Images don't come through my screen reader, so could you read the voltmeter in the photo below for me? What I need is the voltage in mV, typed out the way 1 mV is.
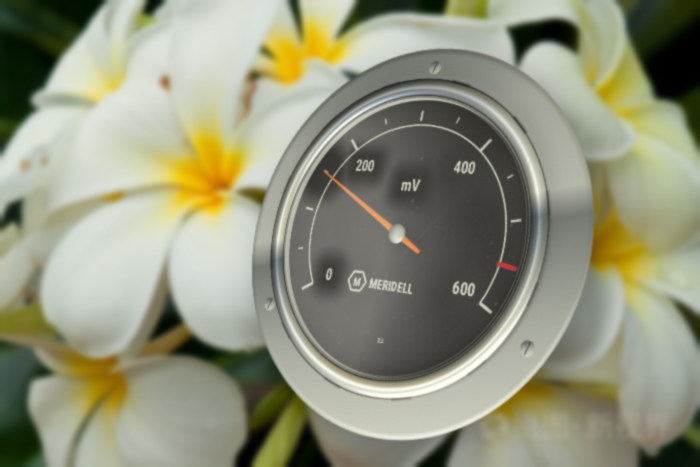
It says 150 mV
